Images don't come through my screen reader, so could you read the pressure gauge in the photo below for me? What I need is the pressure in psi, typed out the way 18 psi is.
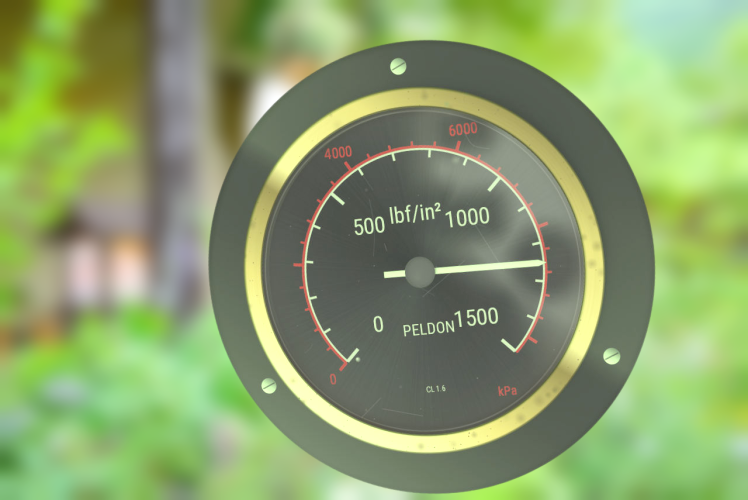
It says 1250 psi
